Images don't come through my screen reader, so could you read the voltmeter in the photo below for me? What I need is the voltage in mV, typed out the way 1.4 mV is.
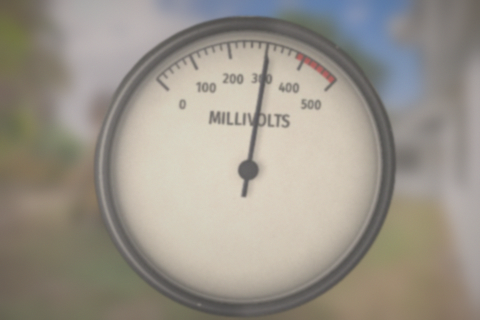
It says 300 mV
